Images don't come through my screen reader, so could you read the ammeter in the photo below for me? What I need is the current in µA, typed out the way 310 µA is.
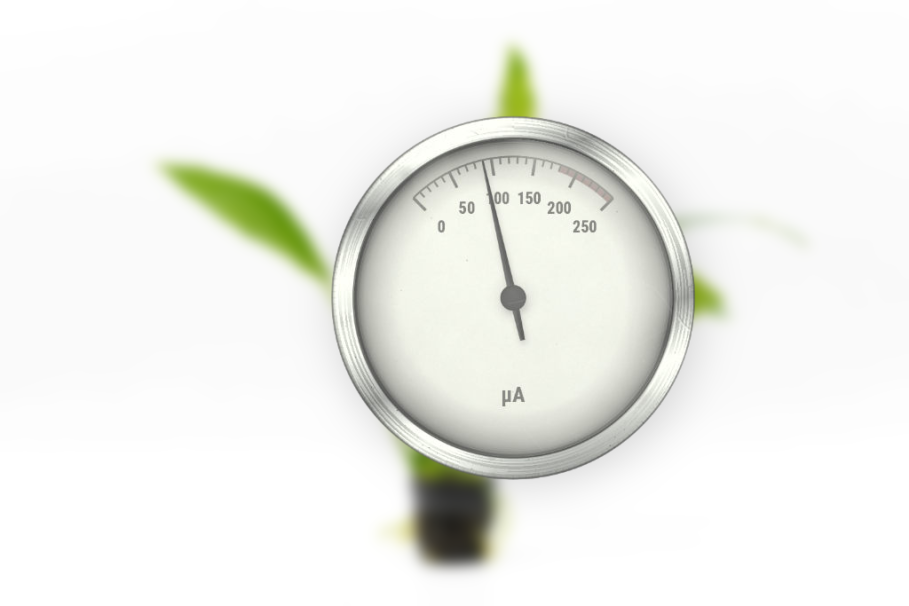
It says 90 µA
